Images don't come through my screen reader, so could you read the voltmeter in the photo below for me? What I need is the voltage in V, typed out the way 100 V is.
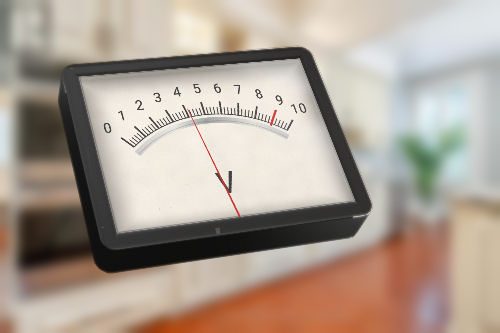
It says 4 V
